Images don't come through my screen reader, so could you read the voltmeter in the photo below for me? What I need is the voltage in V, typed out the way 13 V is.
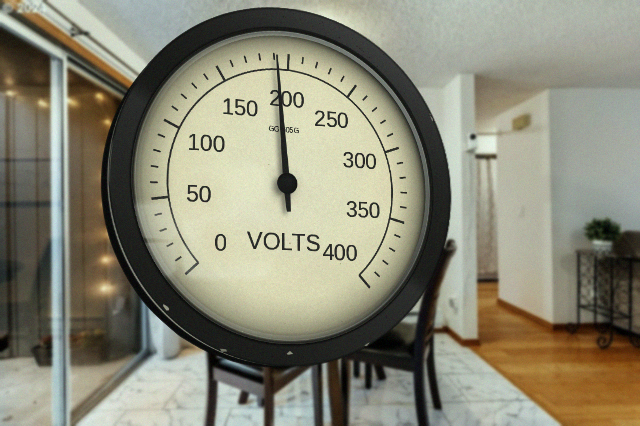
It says 190 V
